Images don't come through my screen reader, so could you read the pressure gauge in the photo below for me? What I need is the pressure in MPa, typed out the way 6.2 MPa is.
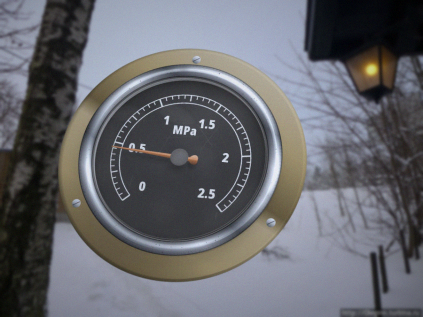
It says 0.45 MPa
